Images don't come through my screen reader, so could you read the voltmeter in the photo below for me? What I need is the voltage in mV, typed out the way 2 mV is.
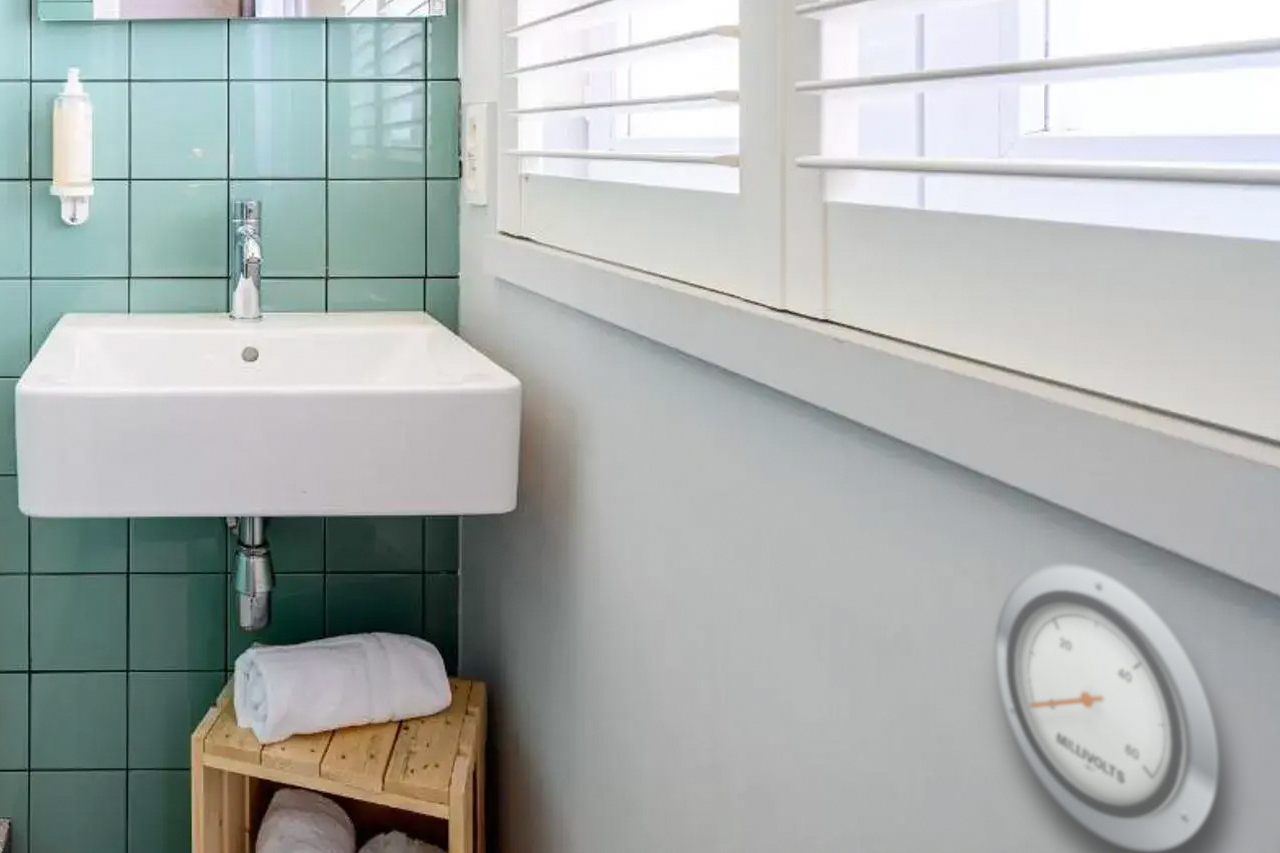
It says 0 mV
